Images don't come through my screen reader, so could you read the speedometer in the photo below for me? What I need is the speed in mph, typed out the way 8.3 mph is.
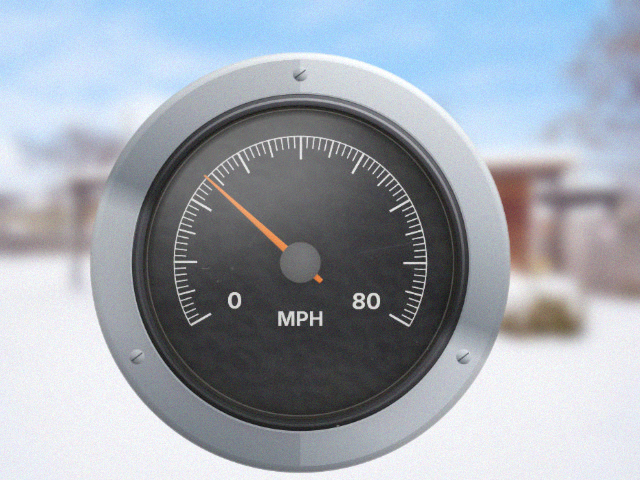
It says 24 mph
